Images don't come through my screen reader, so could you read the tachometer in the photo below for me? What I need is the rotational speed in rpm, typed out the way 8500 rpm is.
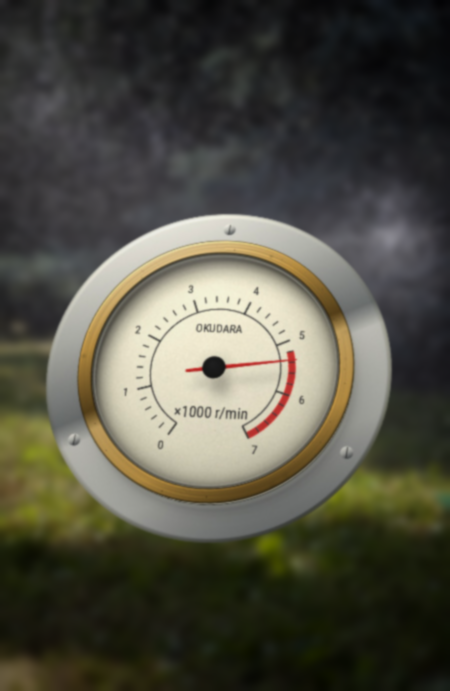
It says 5400 rpm
